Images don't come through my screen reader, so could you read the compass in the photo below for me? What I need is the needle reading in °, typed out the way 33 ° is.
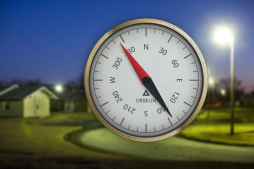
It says 325 °
